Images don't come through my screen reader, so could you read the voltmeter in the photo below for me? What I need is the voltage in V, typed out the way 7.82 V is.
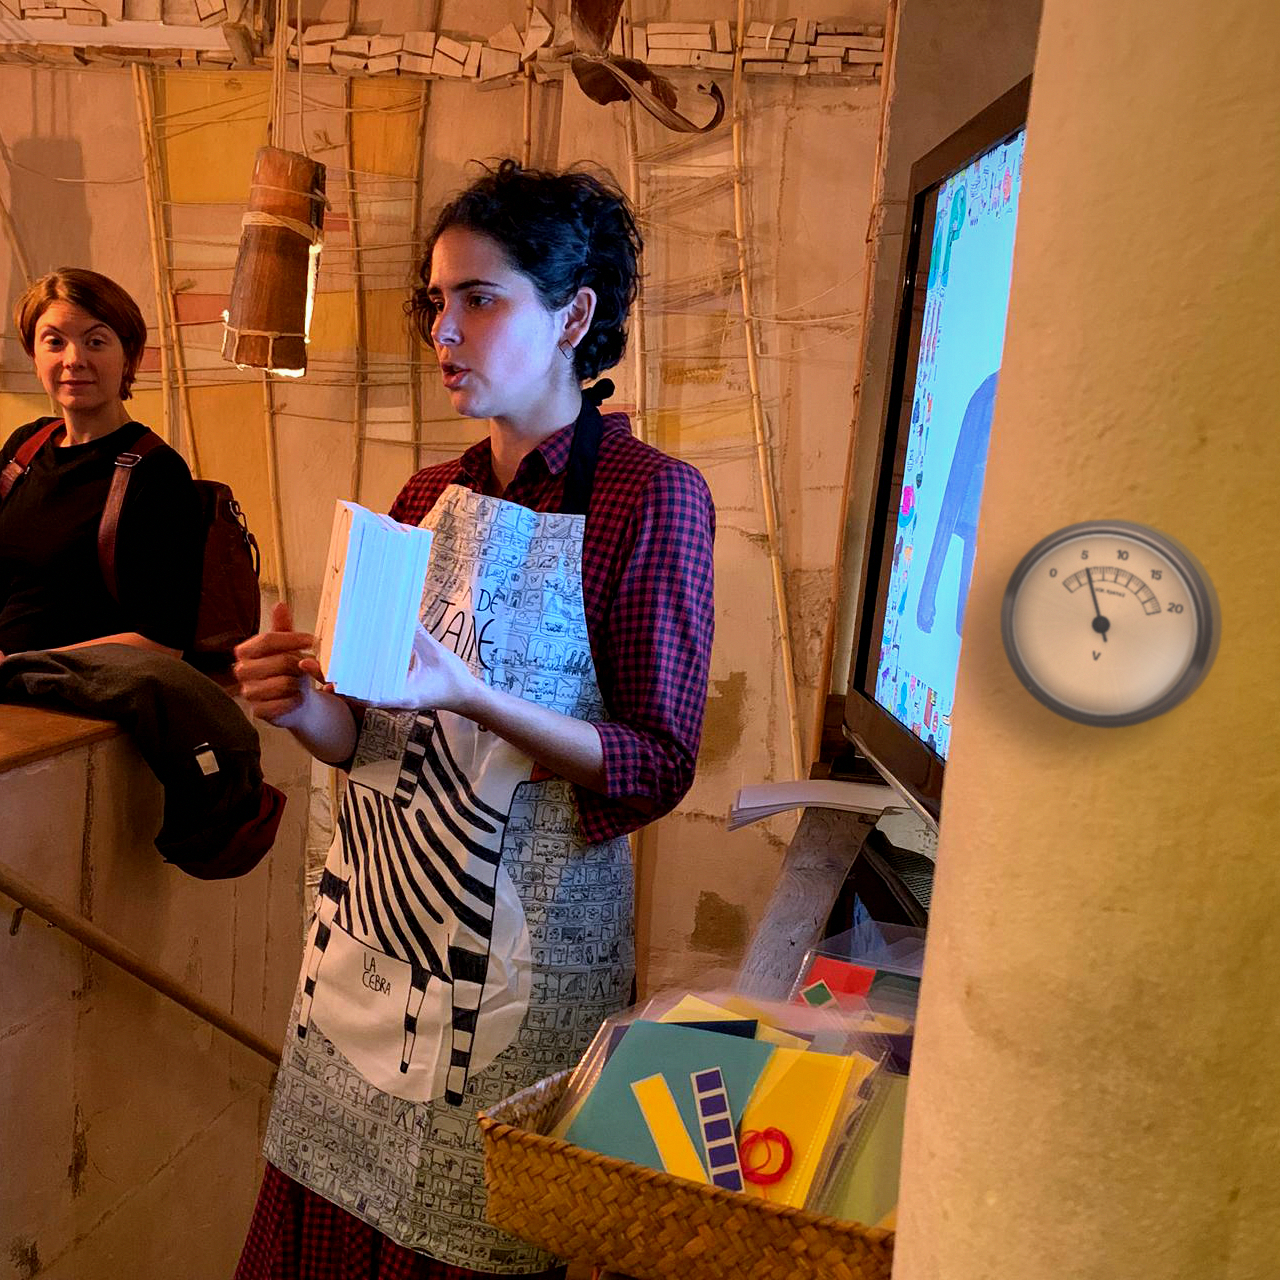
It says 5 V
